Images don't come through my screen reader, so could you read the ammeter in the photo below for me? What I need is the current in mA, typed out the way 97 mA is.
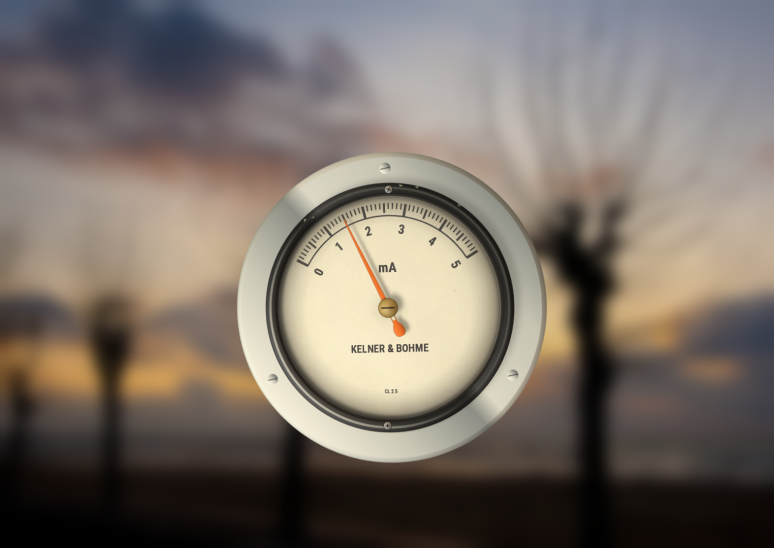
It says 1.5 mA
